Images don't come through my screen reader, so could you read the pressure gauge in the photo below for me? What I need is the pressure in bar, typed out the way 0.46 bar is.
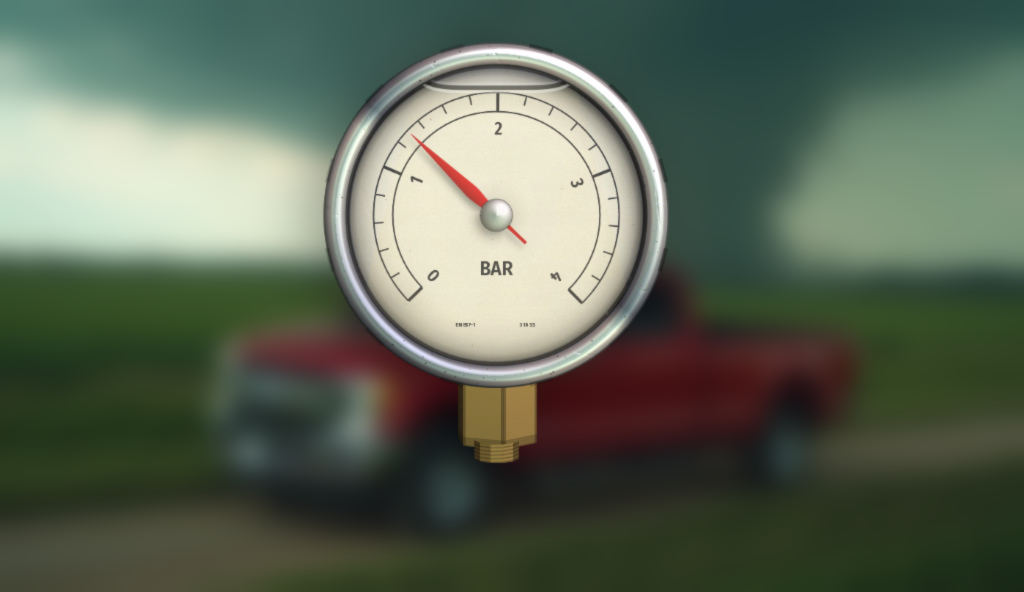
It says 1.3 bar
